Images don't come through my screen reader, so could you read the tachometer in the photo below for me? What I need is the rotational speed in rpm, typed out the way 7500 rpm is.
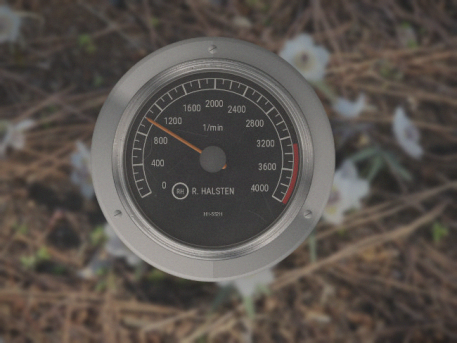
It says 1000 rpm
